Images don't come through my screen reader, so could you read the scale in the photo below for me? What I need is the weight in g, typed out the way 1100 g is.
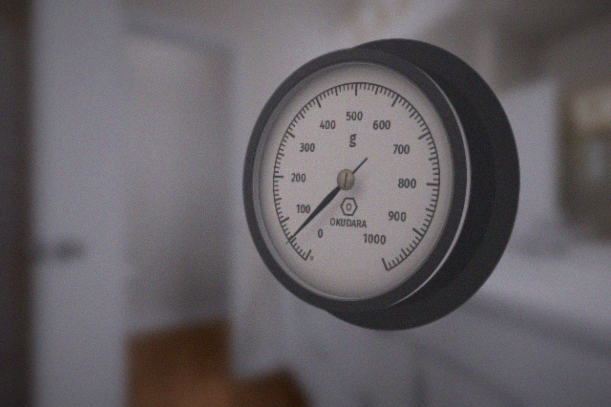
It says 50 g
